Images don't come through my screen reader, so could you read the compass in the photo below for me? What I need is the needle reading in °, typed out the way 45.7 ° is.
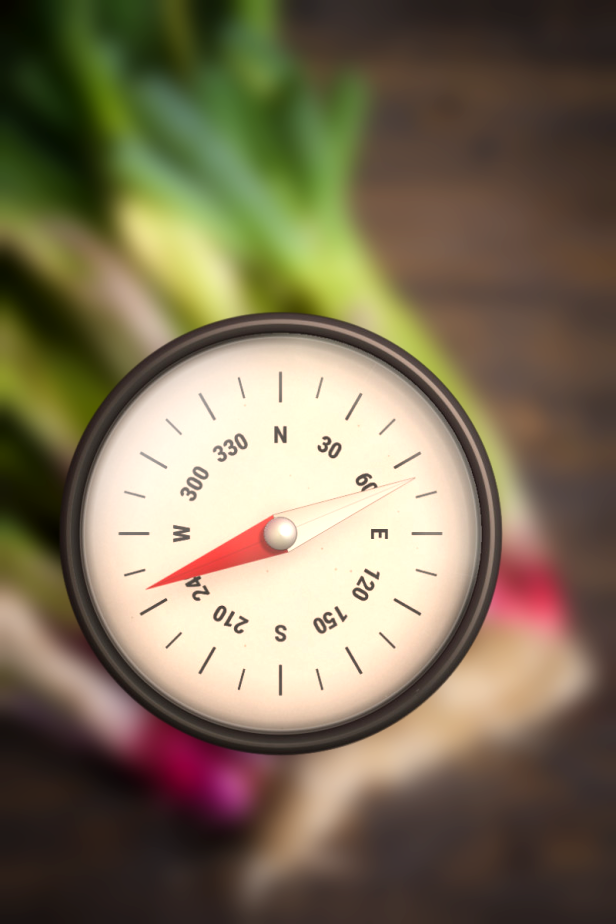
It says 247.5 °
